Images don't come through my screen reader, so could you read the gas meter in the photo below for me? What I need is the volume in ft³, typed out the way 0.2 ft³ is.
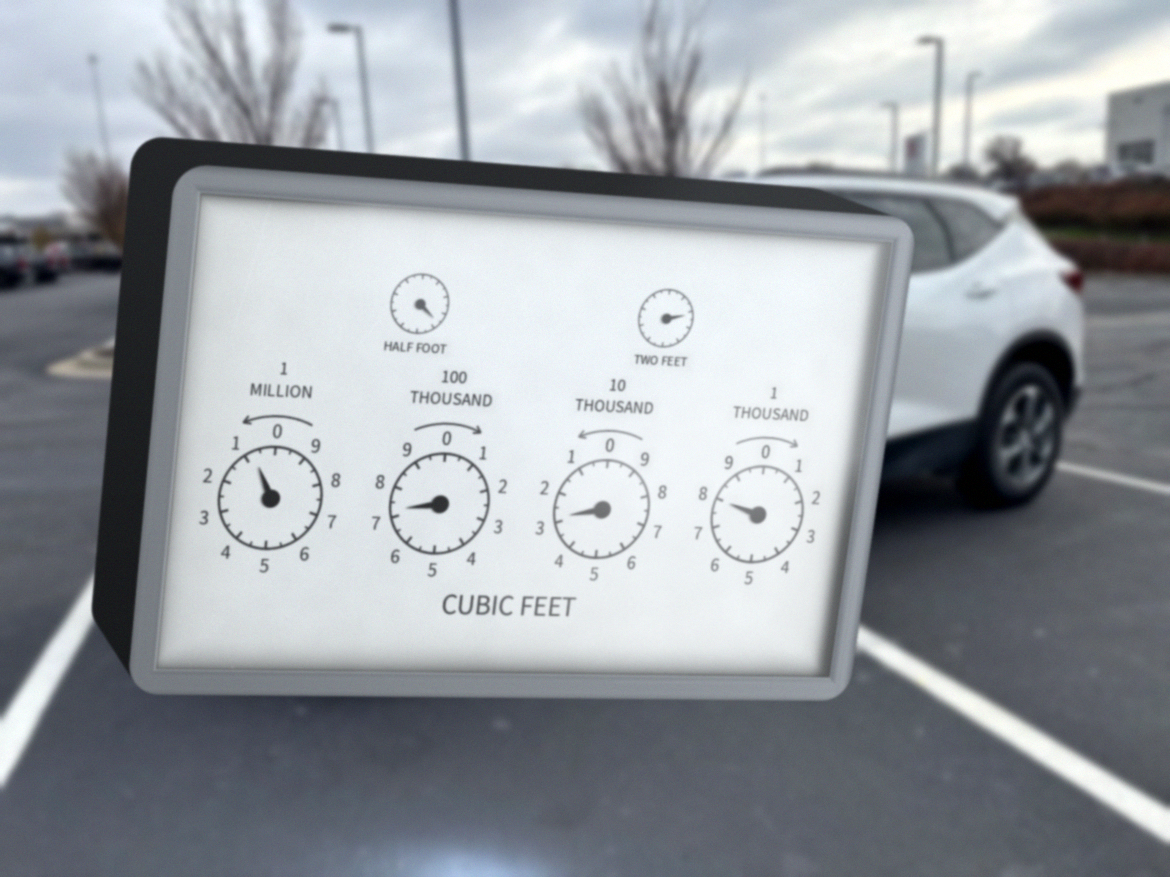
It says 72800 ft³
